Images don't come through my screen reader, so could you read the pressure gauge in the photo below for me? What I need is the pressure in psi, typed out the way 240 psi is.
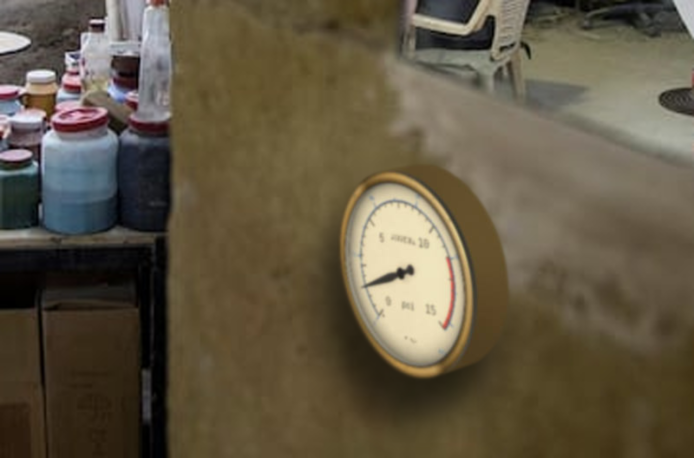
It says 1.5 psi
